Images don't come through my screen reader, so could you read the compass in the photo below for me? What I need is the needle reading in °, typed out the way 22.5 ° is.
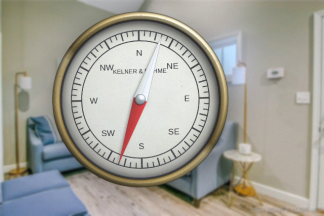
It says 200 °
